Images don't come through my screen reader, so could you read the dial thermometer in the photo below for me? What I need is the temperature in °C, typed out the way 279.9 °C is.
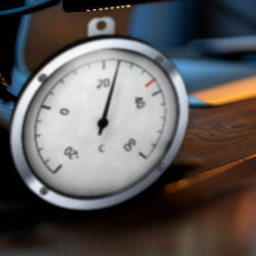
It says 24 °C
